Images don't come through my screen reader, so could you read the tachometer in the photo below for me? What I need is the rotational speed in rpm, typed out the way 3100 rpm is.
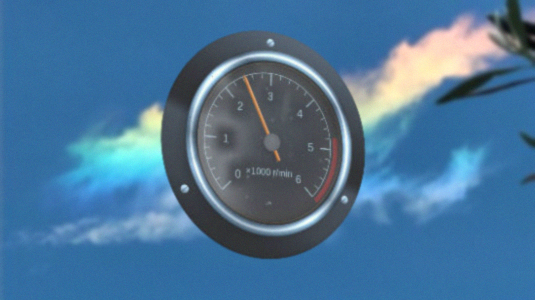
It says 2400 rpm
